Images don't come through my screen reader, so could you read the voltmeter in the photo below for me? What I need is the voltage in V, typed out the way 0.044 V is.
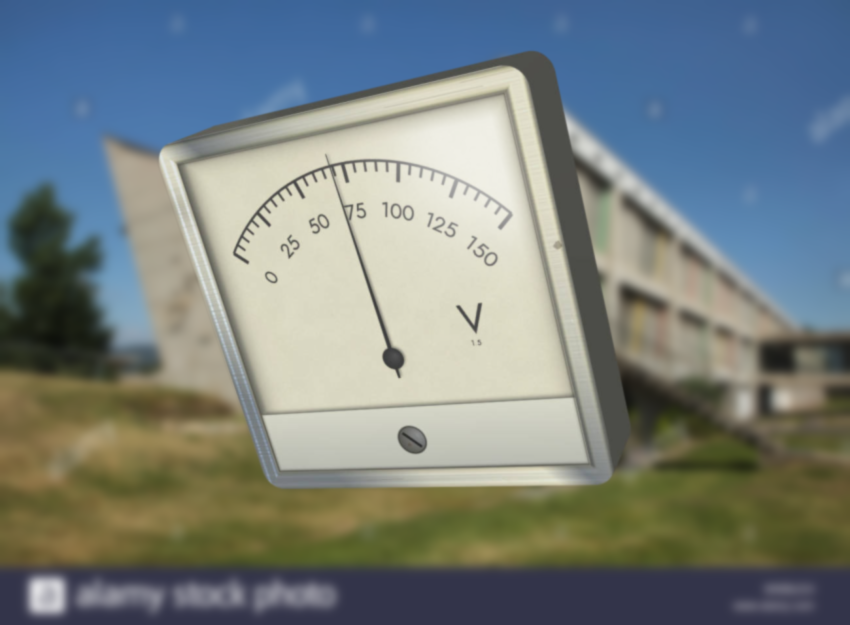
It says 70 V
